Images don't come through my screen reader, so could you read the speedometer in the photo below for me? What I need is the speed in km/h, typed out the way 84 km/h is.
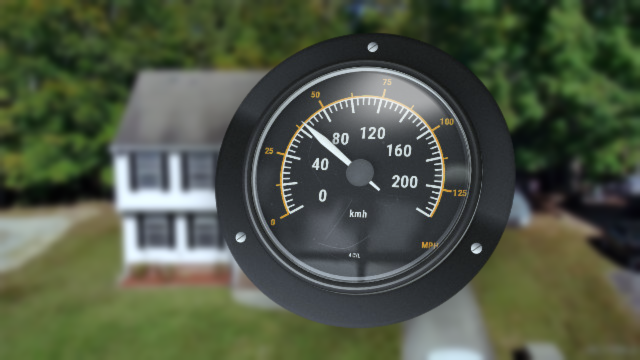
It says 64 km/h
